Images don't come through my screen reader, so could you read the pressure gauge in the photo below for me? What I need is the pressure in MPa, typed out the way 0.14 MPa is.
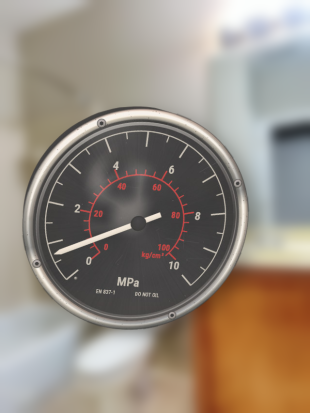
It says 0.75 MPa
